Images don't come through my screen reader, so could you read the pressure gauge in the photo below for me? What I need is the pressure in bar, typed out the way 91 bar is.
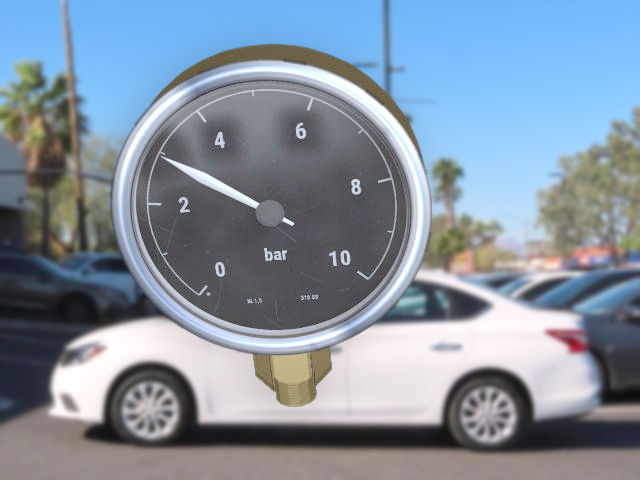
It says 3 bar
